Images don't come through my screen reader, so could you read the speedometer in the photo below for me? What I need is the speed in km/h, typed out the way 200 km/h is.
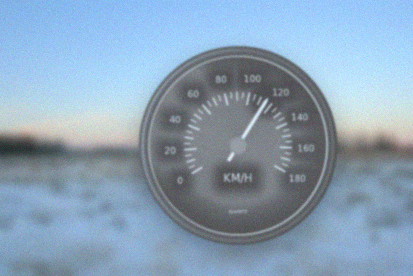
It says 115 km/h
